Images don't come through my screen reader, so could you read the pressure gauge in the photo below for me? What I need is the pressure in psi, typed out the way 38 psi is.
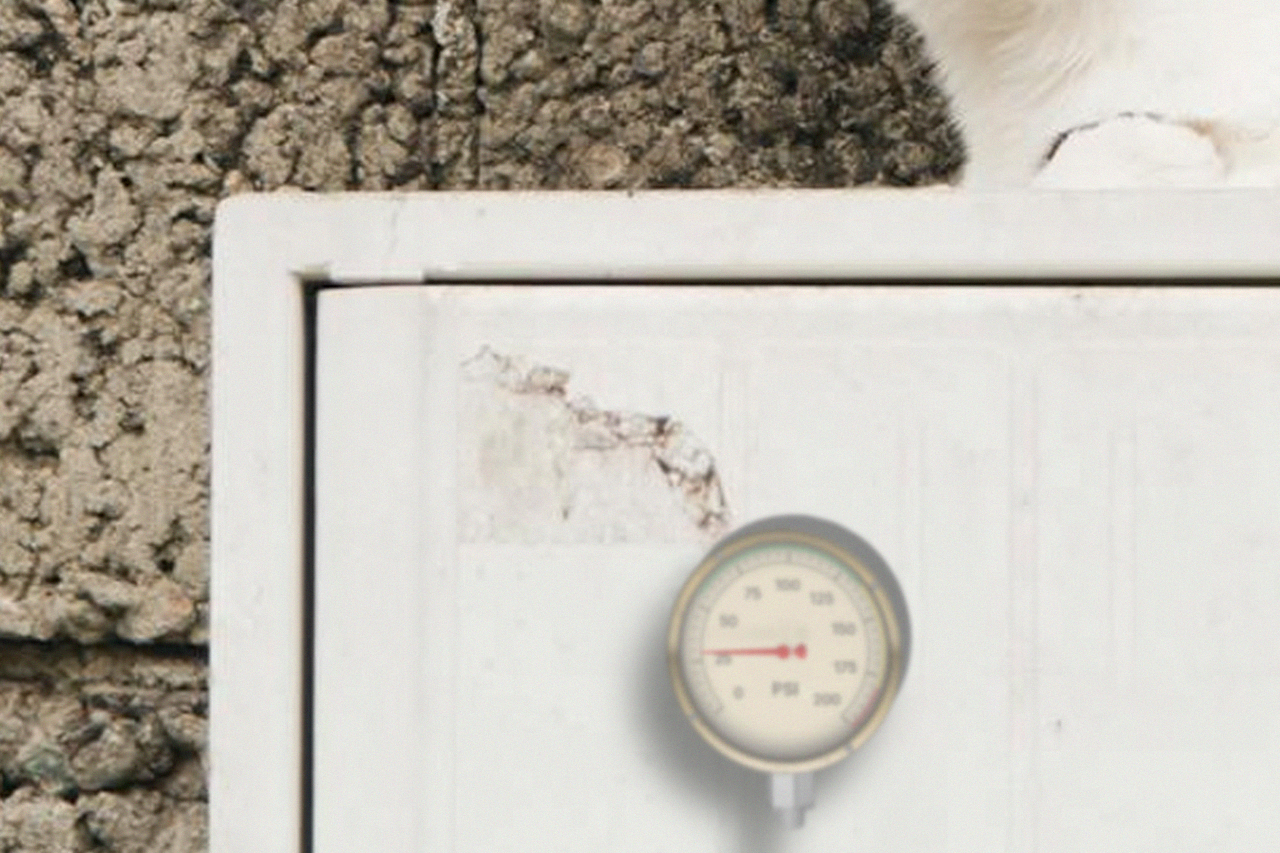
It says 30 psi
